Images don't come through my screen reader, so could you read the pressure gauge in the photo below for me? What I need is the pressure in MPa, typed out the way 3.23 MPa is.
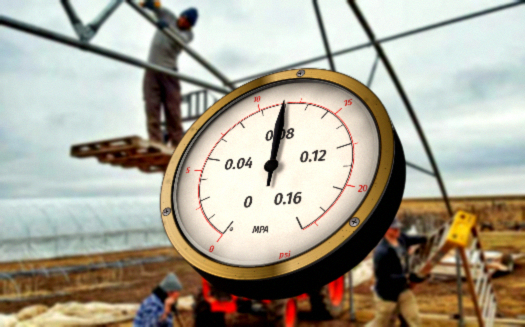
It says 0.08 MPa
